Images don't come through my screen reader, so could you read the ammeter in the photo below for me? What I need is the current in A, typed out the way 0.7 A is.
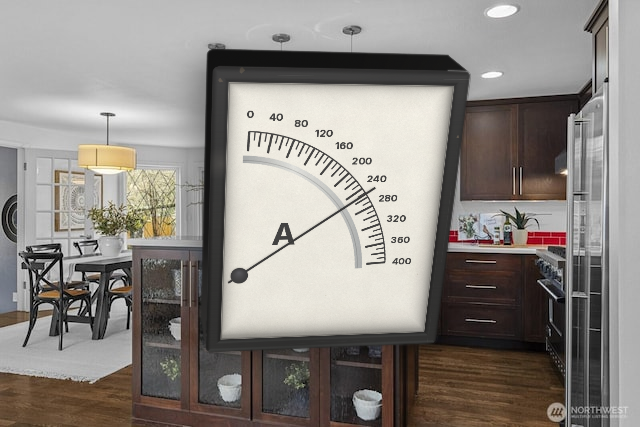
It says 250 A
